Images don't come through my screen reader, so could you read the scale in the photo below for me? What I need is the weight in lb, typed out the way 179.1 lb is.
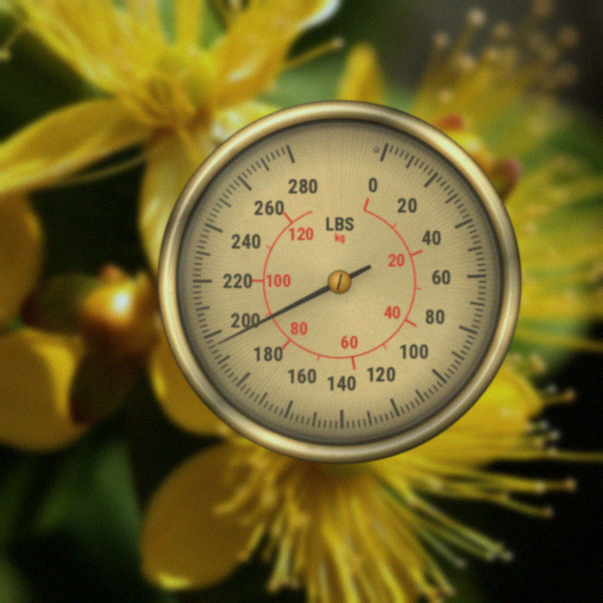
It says 196 lb
